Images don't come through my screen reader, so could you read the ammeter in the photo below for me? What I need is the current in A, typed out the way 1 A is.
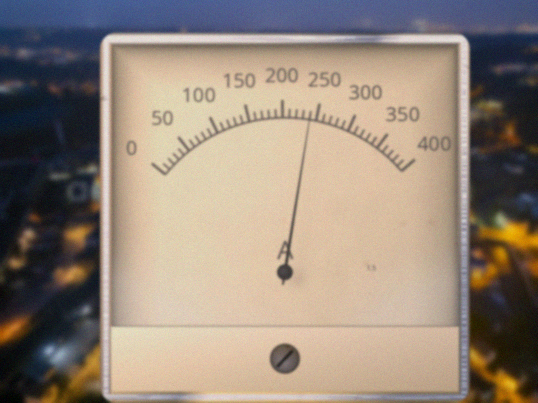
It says 240 A
